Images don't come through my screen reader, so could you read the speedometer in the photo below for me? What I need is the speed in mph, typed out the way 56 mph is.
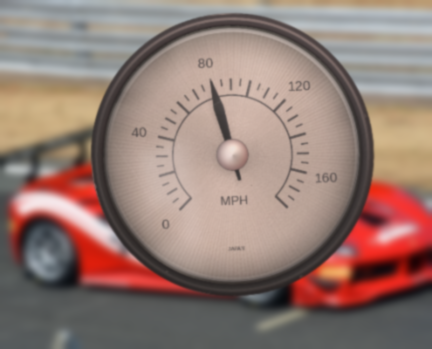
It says 80 mph
